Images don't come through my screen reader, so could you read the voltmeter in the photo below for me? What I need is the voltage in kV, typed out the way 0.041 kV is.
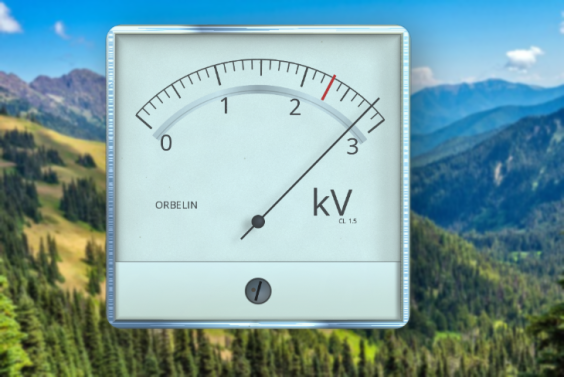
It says 2.8 kV
